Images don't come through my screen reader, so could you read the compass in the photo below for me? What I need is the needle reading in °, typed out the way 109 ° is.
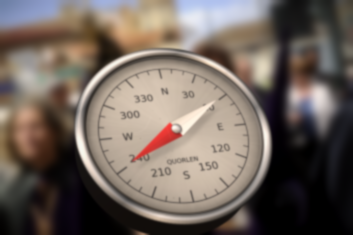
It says 240 °
